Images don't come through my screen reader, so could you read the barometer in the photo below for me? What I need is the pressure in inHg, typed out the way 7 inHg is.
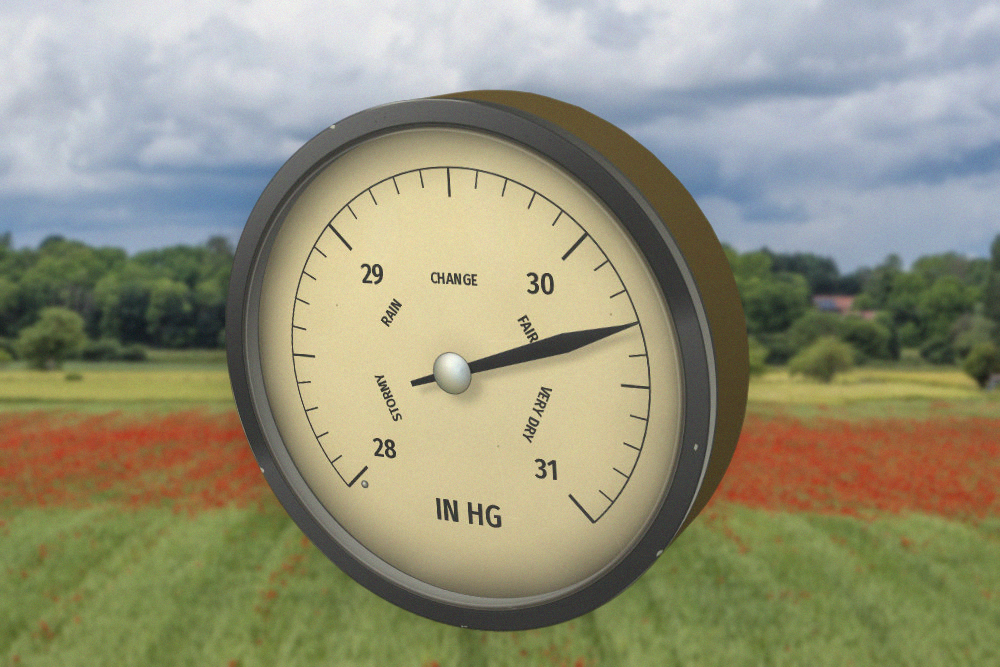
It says 30.3 inHg
